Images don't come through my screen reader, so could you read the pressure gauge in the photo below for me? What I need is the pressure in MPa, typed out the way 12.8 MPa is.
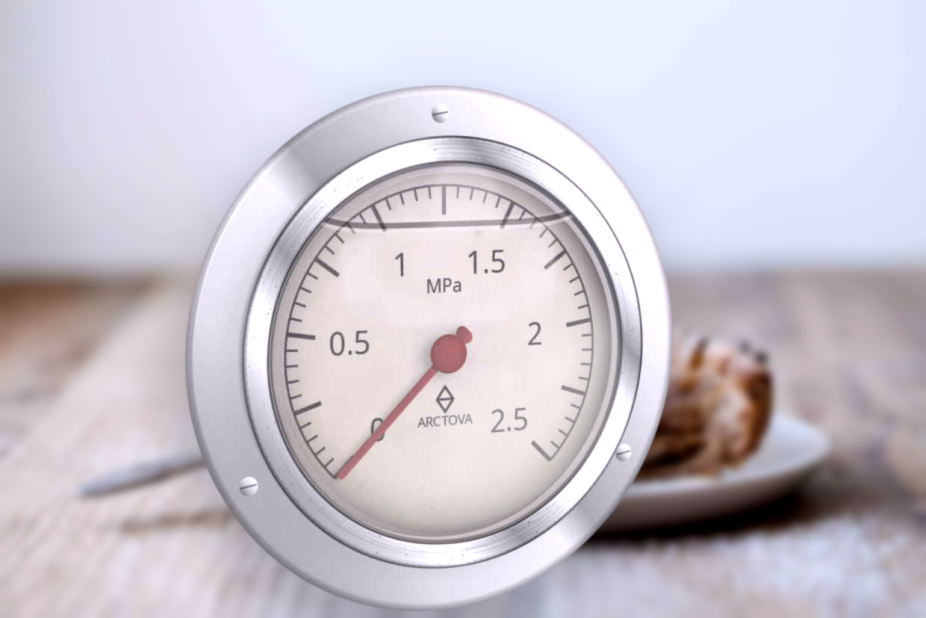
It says 0 MPa
